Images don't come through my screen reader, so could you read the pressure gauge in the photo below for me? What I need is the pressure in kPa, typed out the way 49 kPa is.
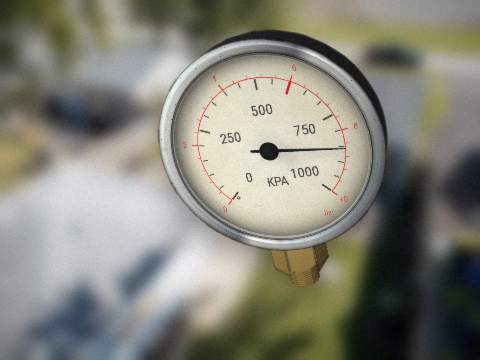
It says 850 kPa
